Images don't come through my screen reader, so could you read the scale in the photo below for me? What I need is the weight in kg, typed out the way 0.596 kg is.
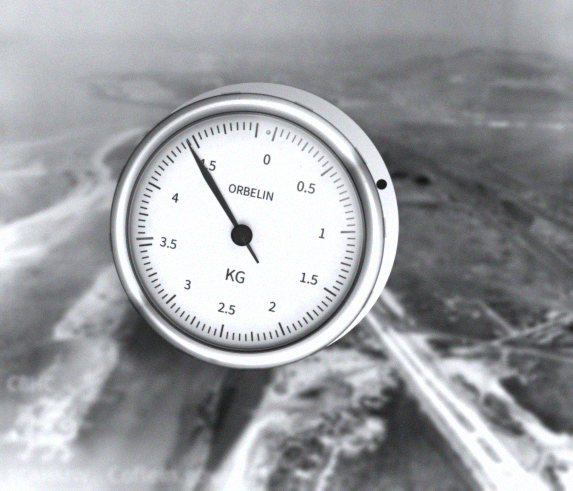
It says 4.45 kg
